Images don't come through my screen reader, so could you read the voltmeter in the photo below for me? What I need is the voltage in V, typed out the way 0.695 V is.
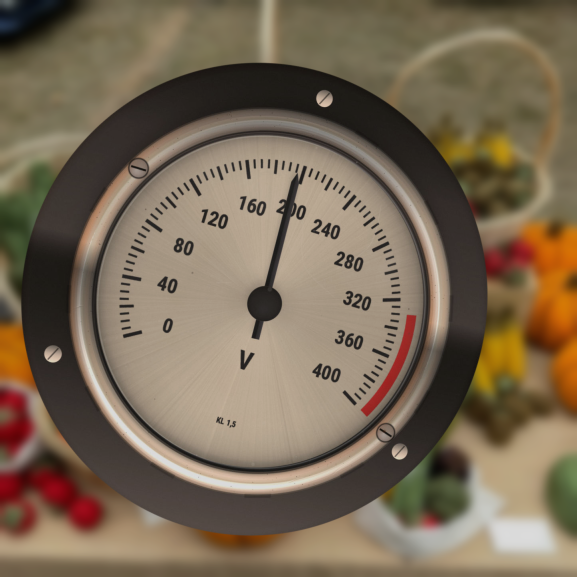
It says 195 V
